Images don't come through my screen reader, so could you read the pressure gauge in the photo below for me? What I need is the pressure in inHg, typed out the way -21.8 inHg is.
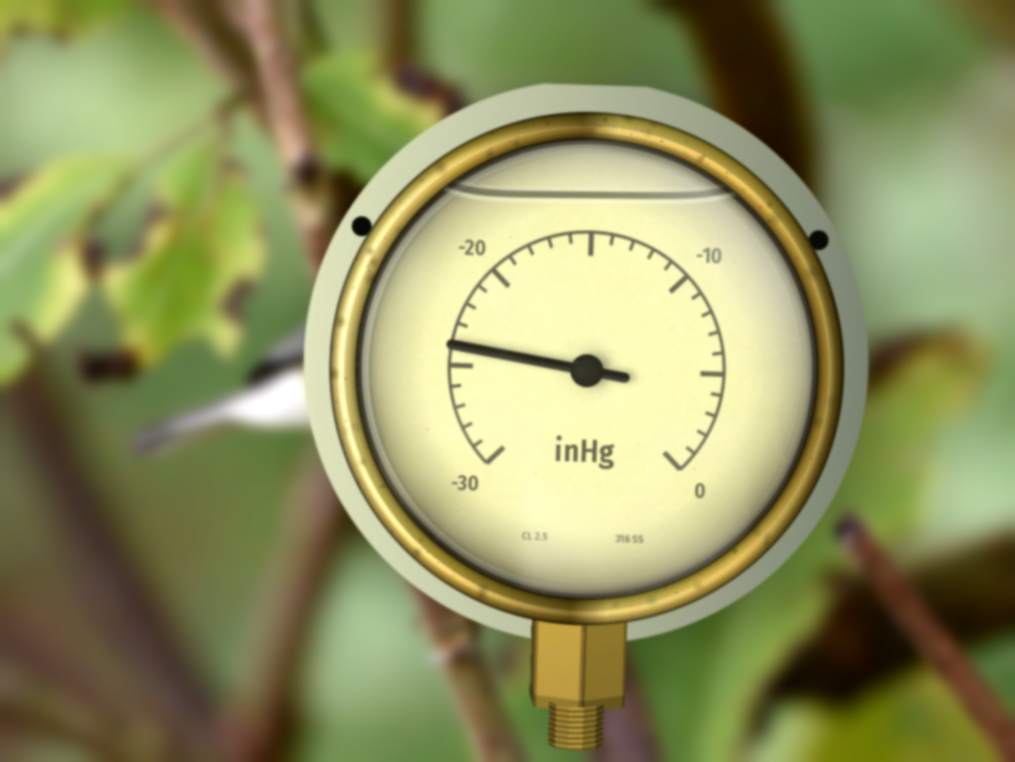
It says -24 inHg
